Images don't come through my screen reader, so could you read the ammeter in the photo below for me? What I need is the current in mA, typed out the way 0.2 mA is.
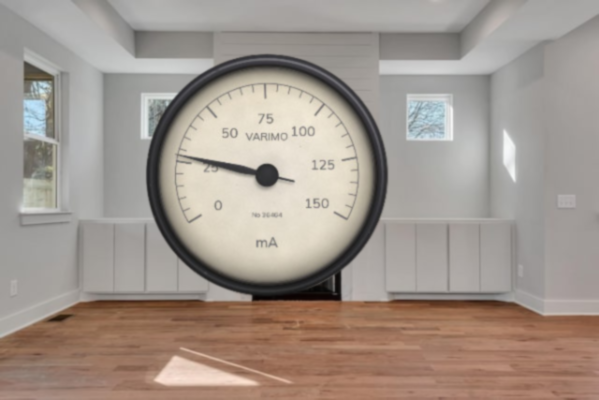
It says 27.5 mA
